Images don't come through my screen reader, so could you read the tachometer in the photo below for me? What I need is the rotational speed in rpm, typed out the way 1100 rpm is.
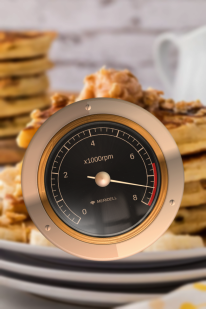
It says 7400 rpm
